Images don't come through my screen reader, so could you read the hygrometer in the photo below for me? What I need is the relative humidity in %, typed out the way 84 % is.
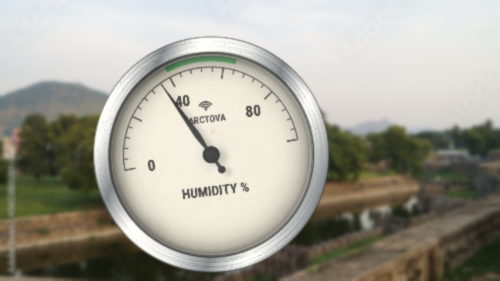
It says 36 %
